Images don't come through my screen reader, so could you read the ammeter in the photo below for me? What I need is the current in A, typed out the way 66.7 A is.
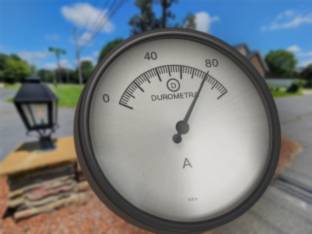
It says 80 A
